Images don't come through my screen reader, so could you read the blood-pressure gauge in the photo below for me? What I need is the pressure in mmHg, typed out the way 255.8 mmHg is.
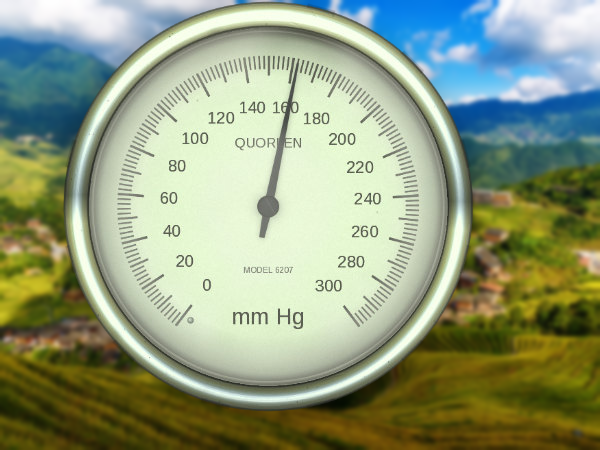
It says 162 mmHg
